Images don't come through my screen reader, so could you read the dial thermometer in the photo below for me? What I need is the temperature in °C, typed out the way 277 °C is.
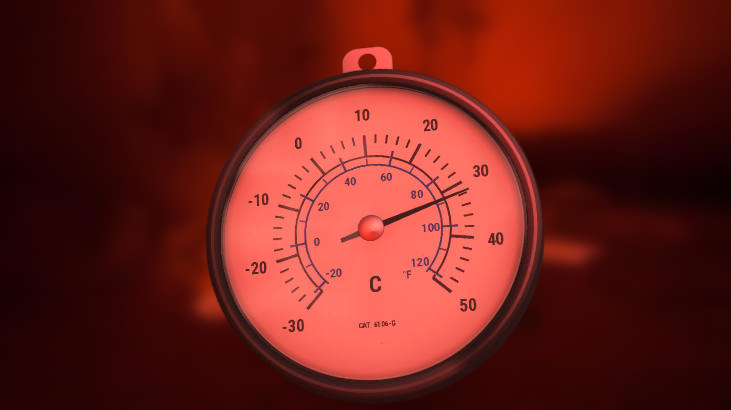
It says 32 °C
